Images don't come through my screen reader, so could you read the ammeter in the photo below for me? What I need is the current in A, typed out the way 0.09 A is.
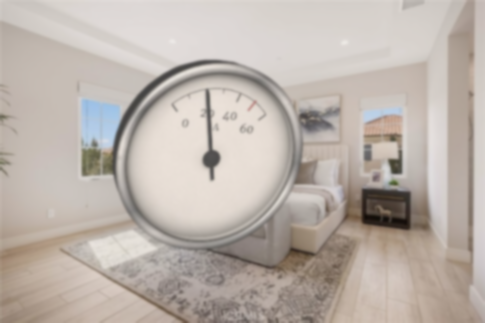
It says 20 A
